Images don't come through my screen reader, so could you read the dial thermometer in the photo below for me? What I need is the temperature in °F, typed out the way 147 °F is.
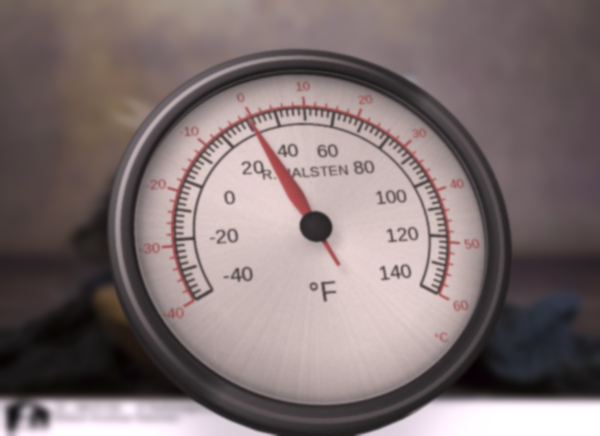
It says 30 °F
